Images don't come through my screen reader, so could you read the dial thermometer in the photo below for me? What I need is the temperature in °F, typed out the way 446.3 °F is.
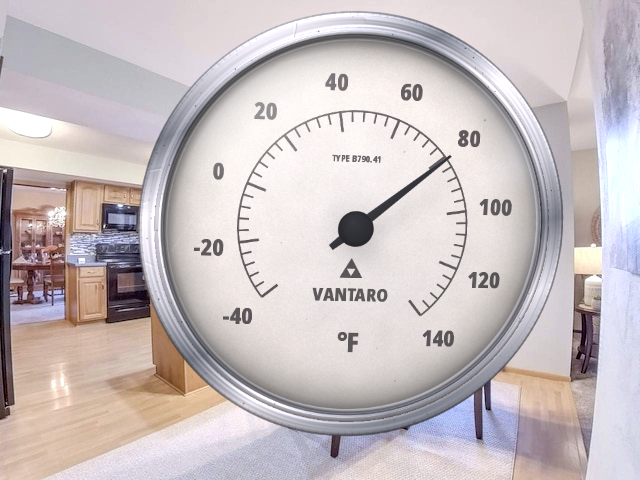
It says 80 °F
